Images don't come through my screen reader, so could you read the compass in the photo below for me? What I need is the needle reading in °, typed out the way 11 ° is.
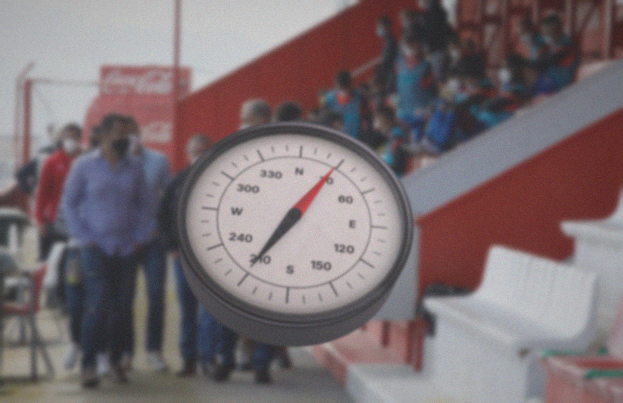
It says 30 °
